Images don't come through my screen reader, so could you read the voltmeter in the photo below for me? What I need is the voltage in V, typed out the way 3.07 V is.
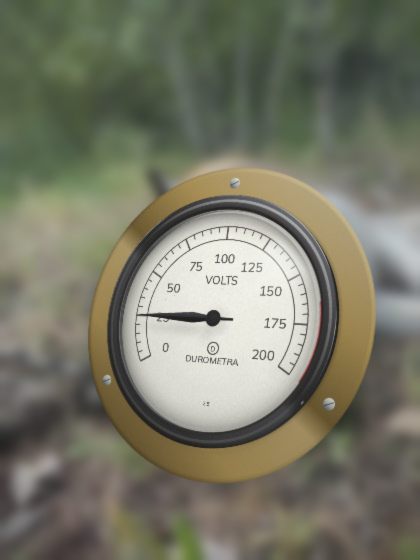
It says 25 V
